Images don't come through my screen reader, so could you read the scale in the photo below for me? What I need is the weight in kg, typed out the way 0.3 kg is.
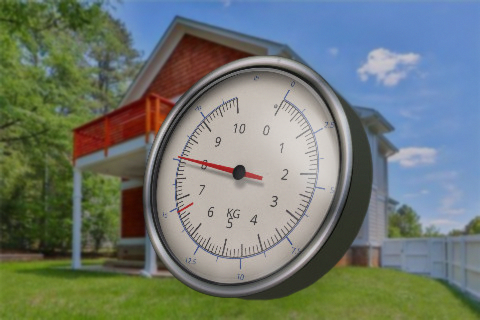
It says 8 kg
